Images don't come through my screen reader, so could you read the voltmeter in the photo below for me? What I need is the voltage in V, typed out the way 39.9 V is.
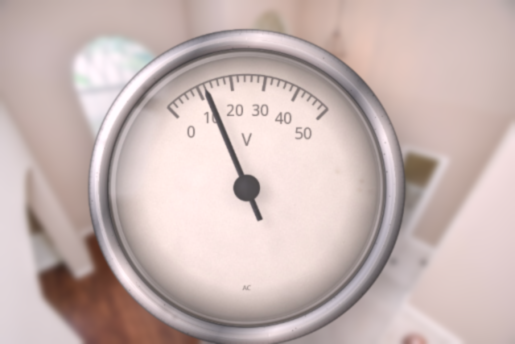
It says 12 V
